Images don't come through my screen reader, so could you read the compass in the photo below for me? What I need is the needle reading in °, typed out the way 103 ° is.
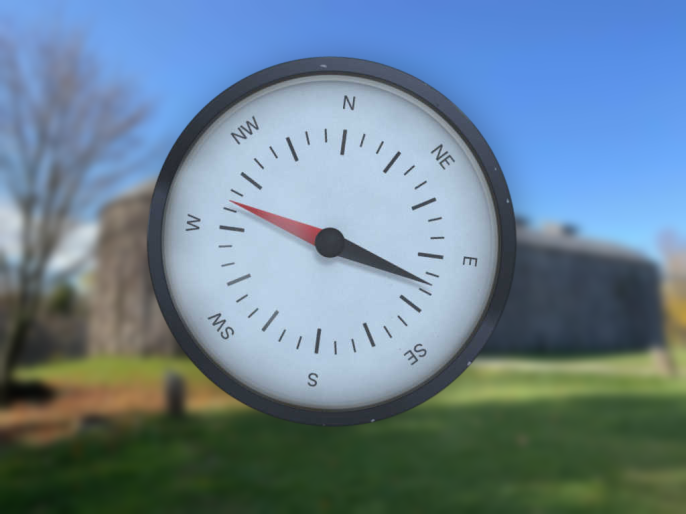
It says 285 °
